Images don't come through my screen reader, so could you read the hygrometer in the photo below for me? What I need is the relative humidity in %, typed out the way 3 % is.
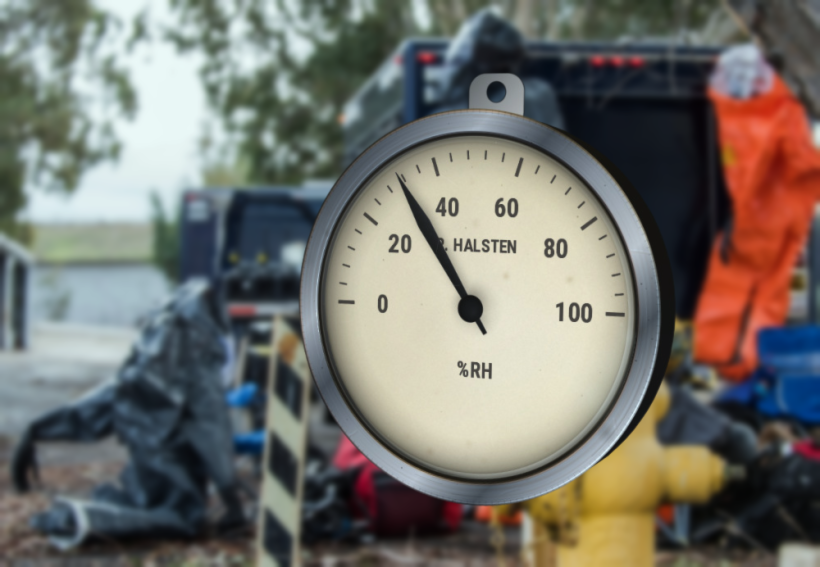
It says 32 %
